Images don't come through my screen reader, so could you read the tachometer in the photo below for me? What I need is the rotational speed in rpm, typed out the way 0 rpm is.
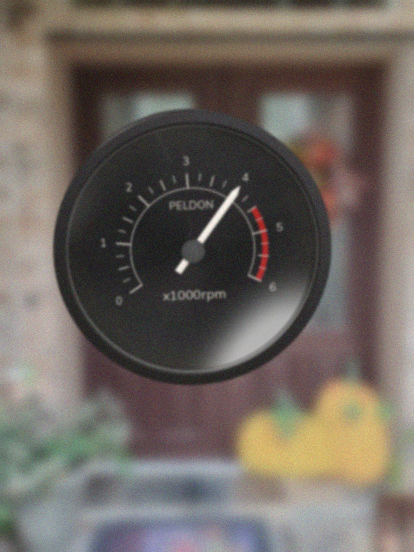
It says 4000 rpm
